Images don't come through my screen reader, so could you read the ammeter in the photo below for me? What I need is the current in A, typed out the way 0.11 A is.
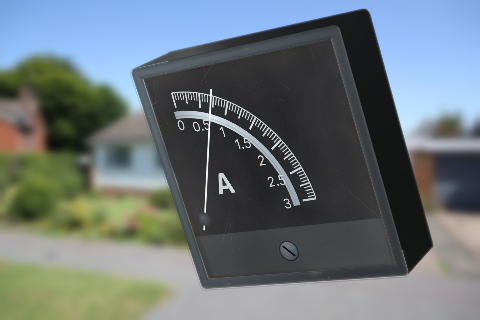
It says 0.75 A
